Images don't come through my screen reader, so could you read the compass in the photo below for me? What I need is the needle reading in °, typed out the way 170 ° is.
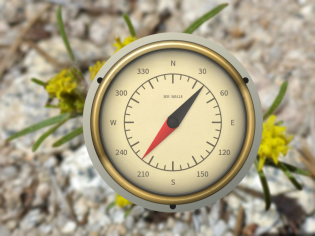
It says 220 °
